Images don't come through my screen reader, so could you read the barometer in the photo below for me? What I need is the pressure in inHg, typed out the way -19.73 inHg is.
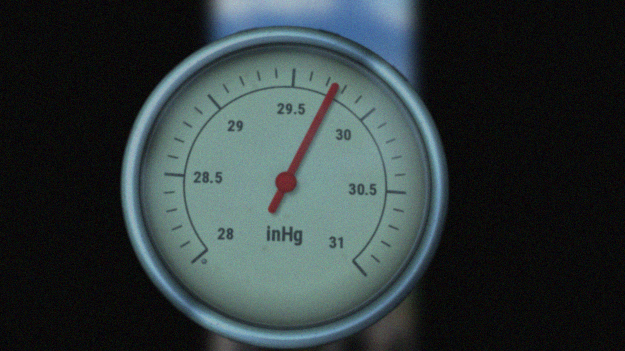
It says 29.75 inHg
